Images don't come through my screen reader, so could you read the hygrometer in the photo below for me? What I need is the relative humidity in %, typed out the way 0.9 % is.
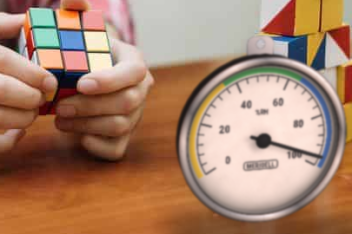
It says 96 %
